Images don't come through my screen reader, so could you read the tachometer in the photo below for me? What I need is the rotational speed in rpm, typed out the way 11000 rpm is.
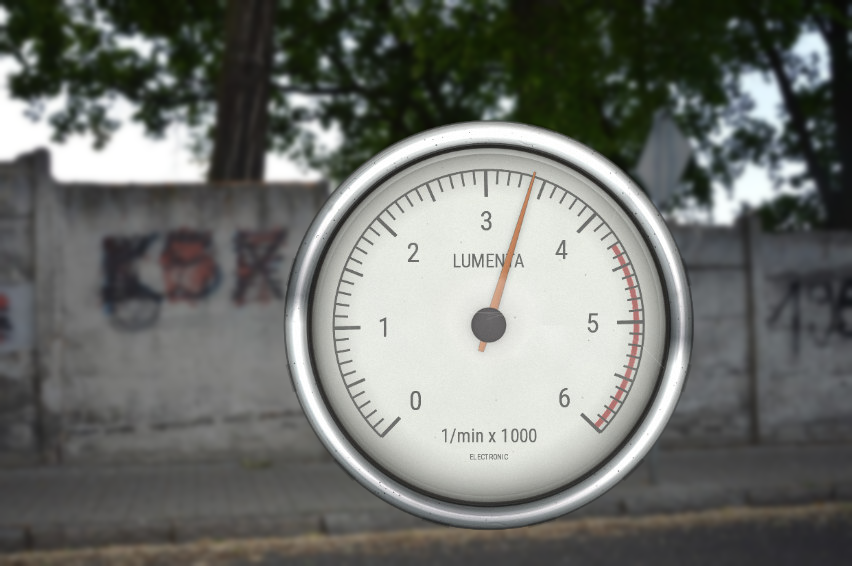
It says 3400 rpm
